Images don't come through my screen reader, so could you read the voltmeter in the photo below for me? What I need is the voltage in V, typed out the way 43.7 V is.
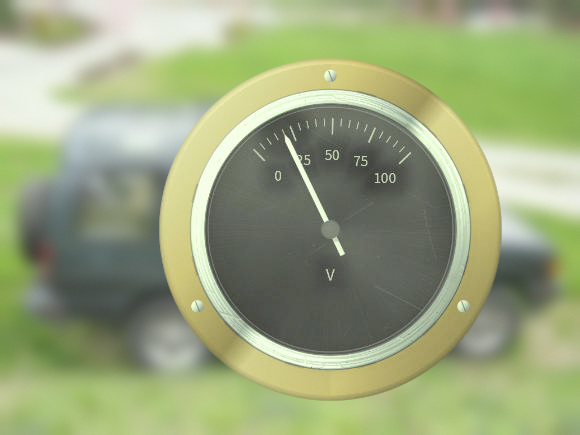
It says 20 V
